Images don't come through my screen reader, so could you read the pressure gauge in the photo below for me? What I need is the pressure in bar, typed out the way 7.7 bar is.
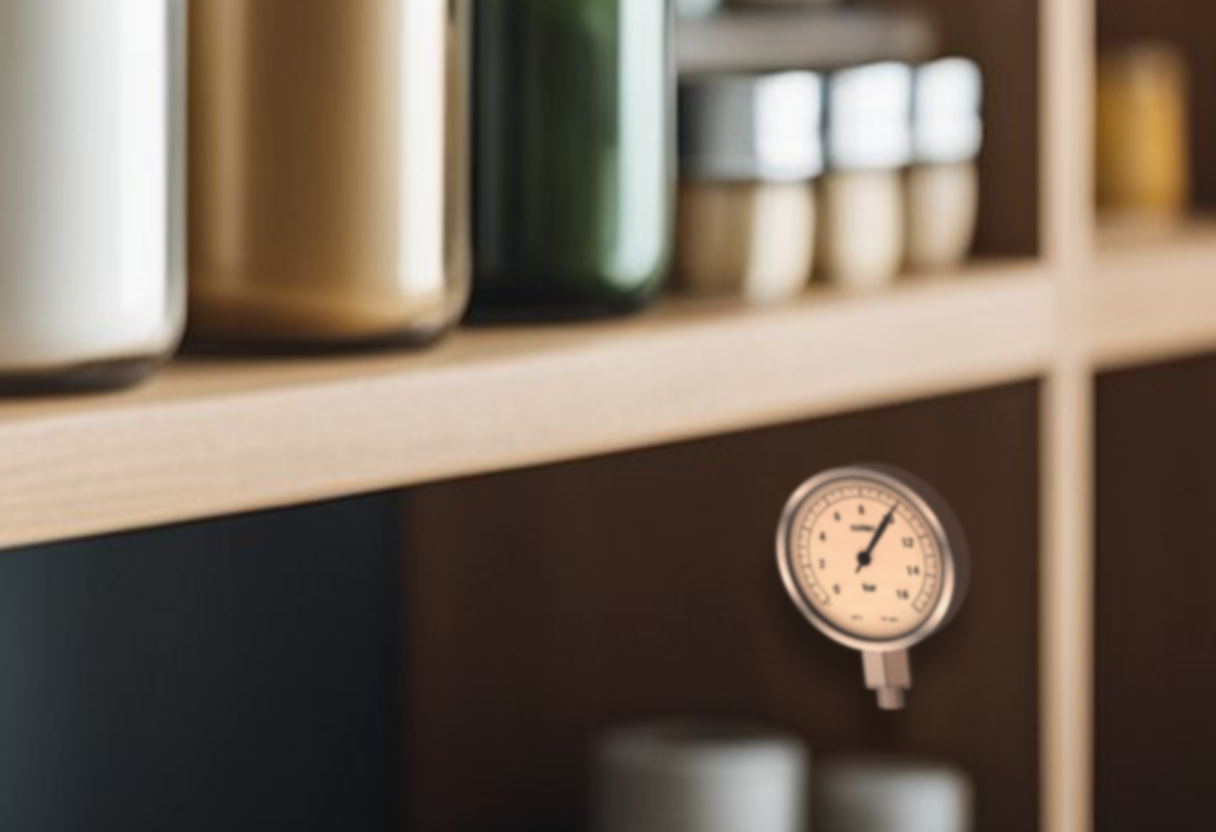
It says 10 bar
